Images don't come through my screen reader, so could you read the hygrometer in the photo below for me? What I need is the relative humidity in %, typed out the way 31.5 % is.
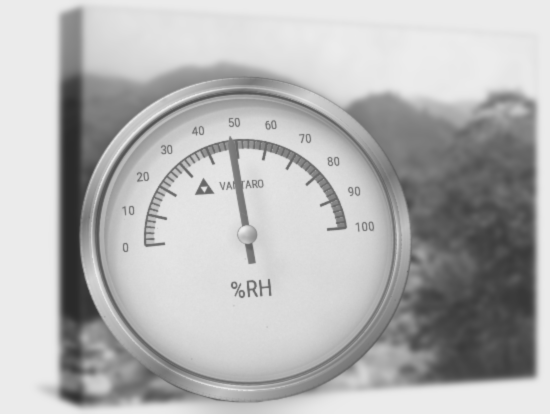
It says 48 %
